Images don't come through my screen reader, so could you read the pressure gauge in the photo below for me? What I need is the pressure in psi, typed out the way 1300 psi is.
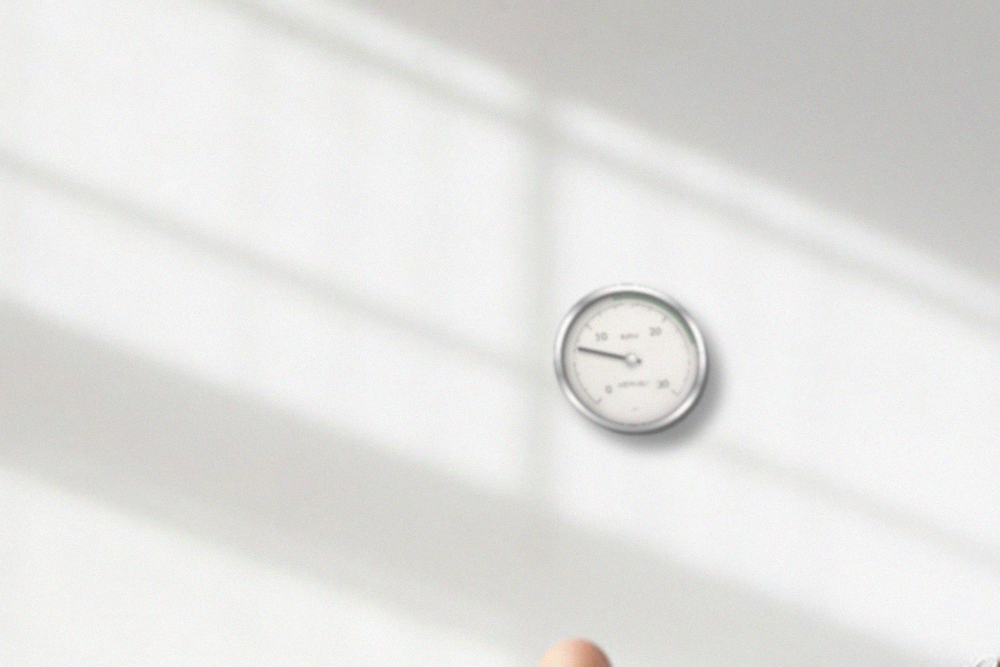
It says 7 psi
